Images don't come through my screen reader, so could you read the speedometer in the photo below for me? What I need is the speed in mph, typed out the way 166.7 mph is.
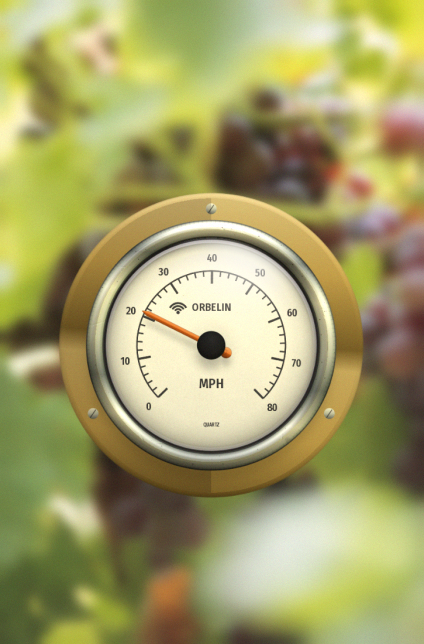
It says 21 mph
